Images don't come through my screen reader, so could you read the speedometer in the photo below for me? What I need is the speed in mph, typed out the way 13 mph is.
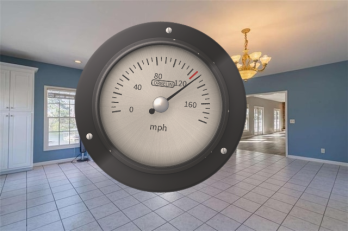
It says 130 mph
